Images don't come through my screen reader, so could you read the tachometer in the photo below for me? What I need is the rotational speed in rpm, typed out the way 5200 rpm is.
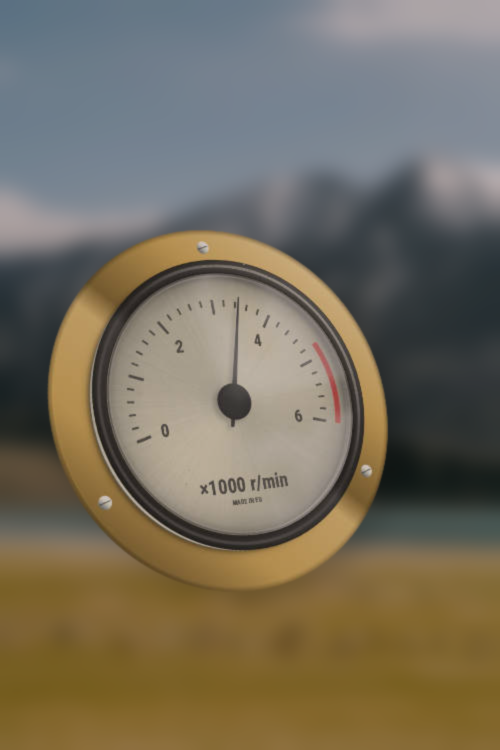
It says 3400 rpm
